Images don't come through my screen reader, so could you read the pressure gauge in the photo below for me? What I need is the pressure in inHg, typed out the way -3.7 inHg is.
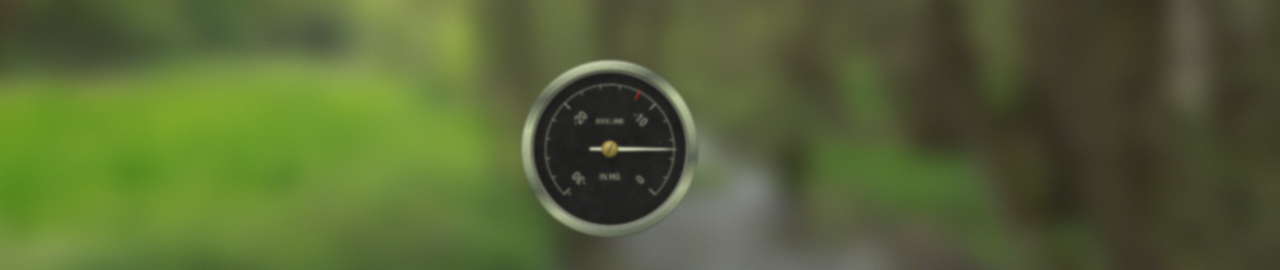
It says -5 inHg
